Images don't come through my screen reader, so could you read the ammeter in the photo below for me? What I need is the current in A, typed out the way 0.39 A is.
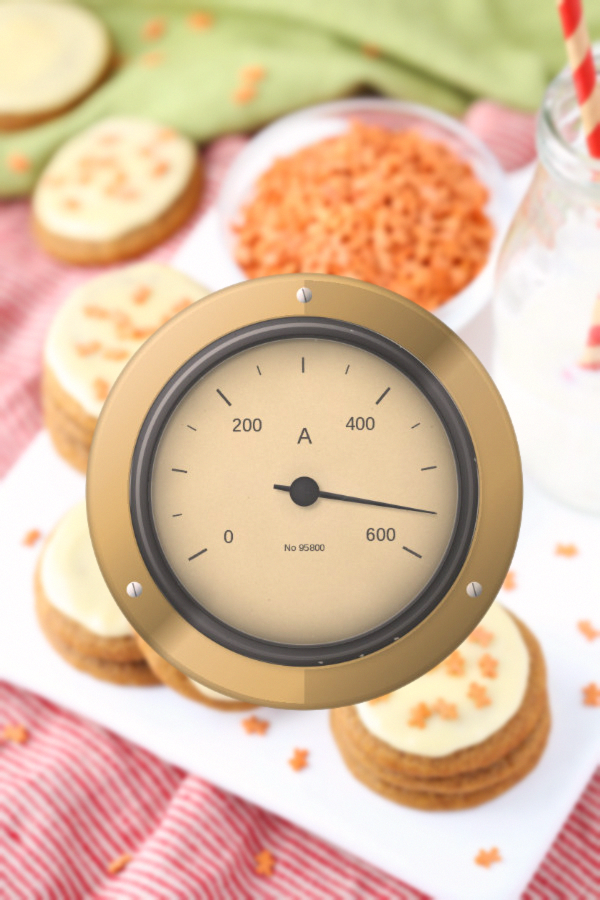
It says 550 A
